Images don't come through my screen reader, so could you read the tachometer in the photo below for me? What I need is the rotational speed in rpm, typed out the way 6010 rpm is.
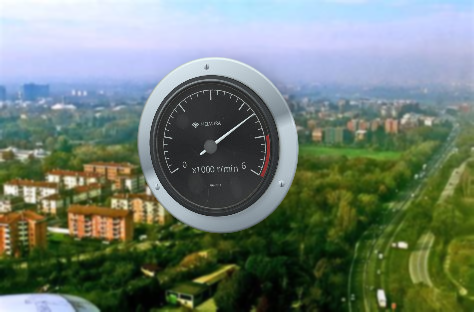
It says 4400 rpm
